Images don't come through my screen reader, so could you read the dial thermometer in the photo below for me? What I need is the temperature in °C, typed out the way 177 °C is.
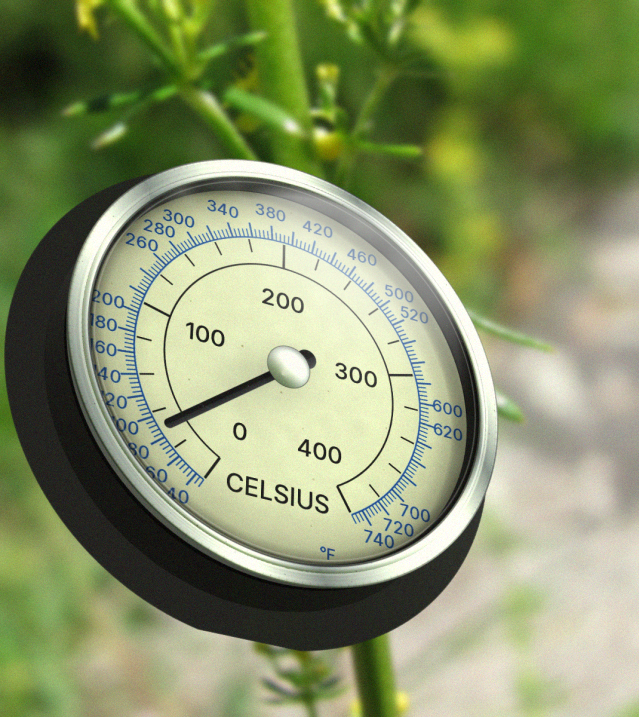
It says 30 °C
